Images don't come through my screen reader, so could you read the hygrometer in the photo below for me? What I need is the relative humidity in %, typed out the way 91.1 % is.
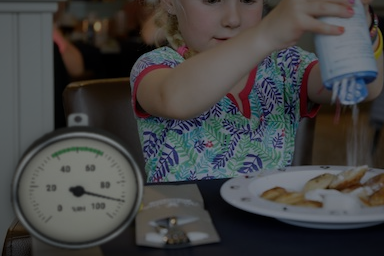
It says 90 %
